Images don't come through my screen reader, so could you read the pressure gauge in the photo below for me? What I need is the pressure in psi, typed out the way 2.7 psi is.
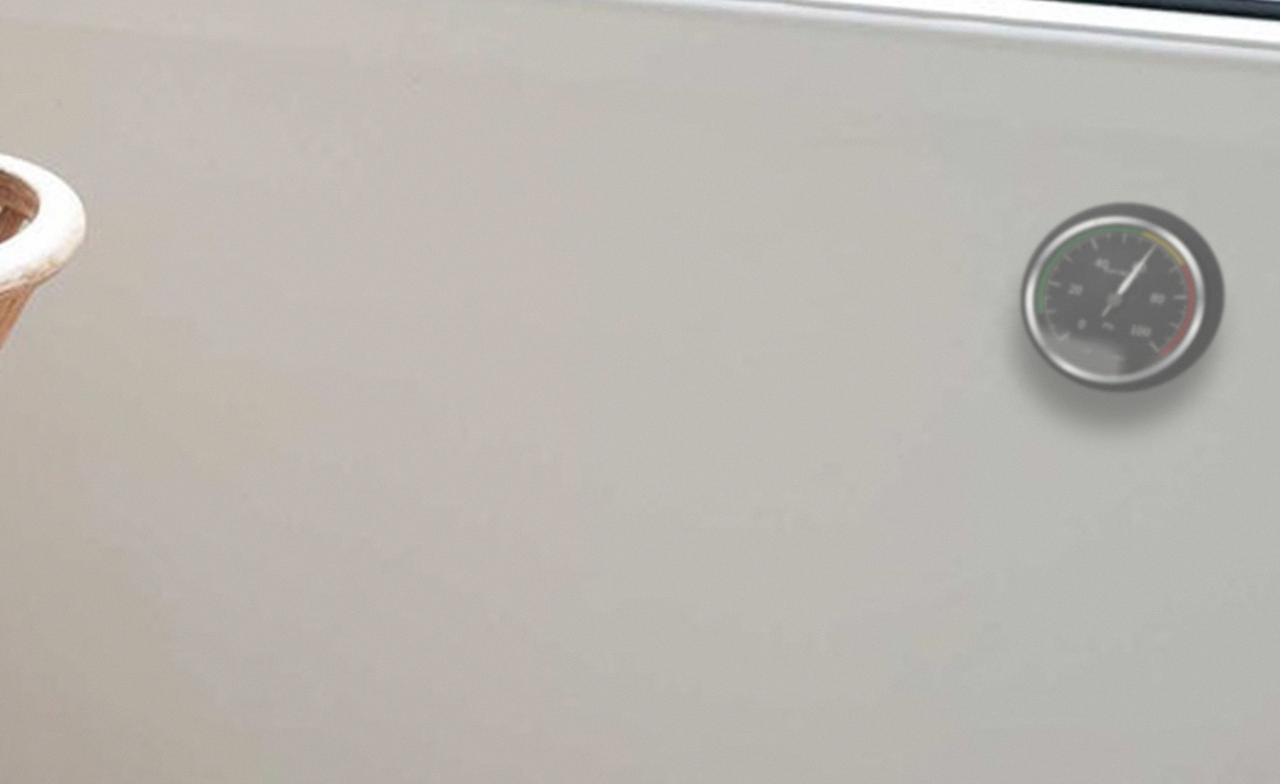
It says 60 psi
